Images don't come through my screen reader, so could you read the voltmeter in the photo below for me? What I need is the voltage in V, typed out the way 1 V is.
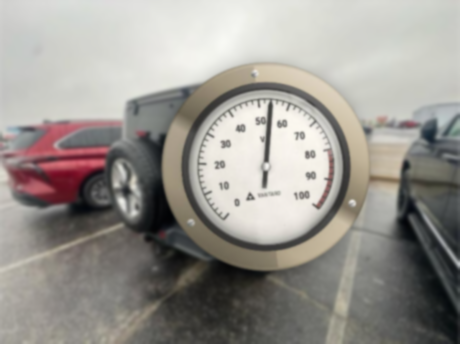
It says 54 V
